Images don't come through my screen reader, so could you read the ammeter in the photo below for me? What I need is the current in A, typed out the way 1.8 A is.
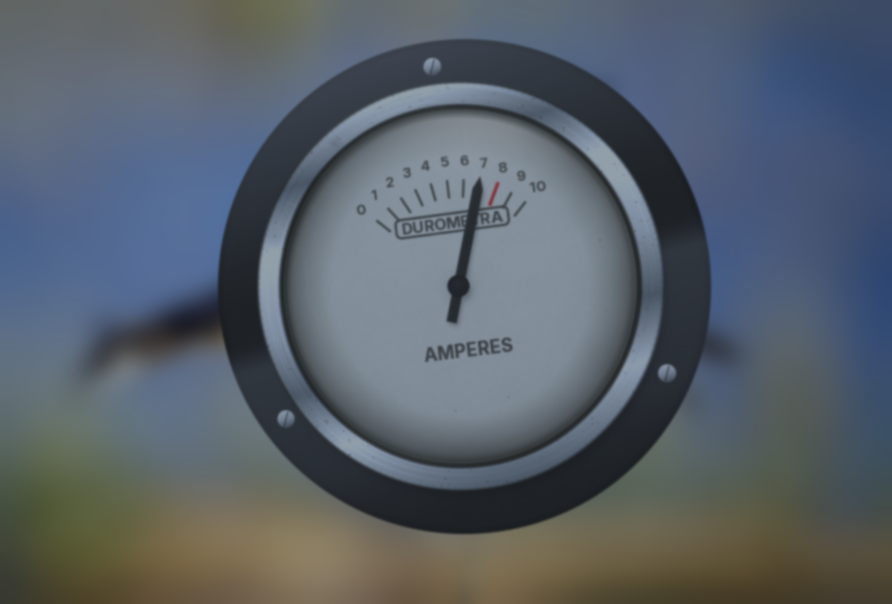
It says 7 A
